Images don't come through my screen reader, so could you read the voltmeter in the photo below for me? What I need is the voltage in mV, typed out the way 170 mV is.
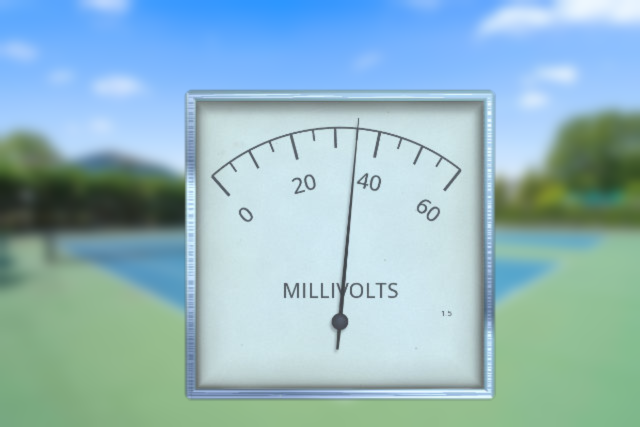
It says 35 mV
